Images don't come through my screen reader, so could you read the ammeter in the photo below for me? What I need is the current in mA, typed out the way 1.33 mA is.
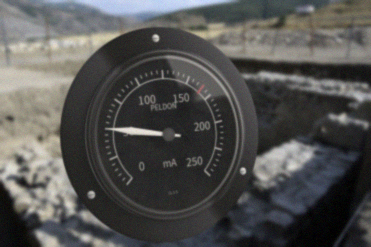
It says 50 mA
